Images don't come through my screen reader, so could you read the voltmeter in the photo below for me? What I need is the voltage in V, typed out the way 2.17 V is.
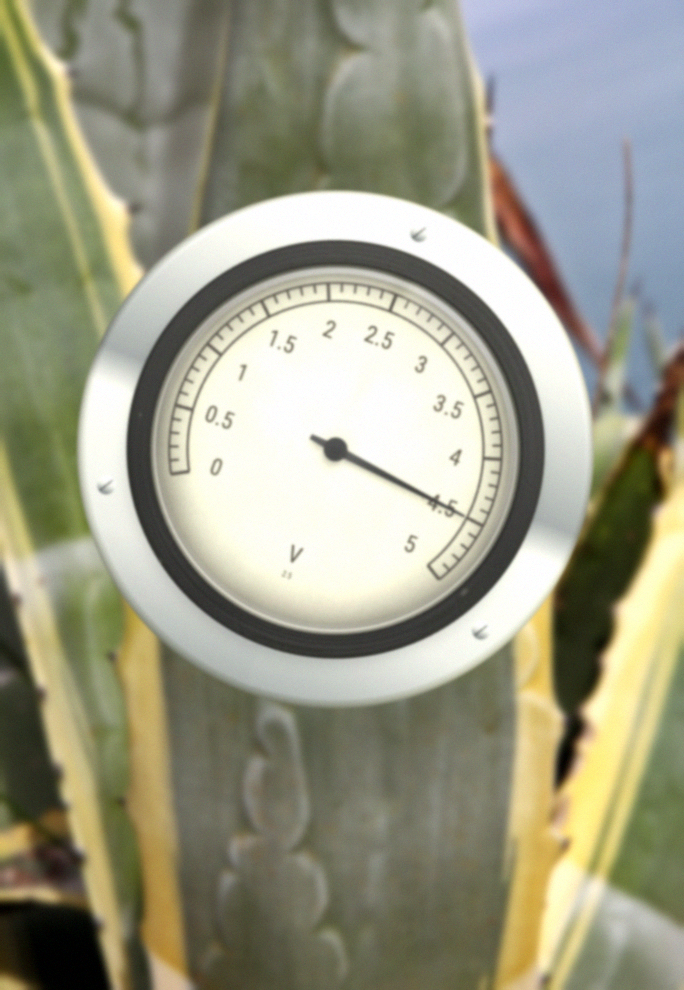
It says 4.5 V
